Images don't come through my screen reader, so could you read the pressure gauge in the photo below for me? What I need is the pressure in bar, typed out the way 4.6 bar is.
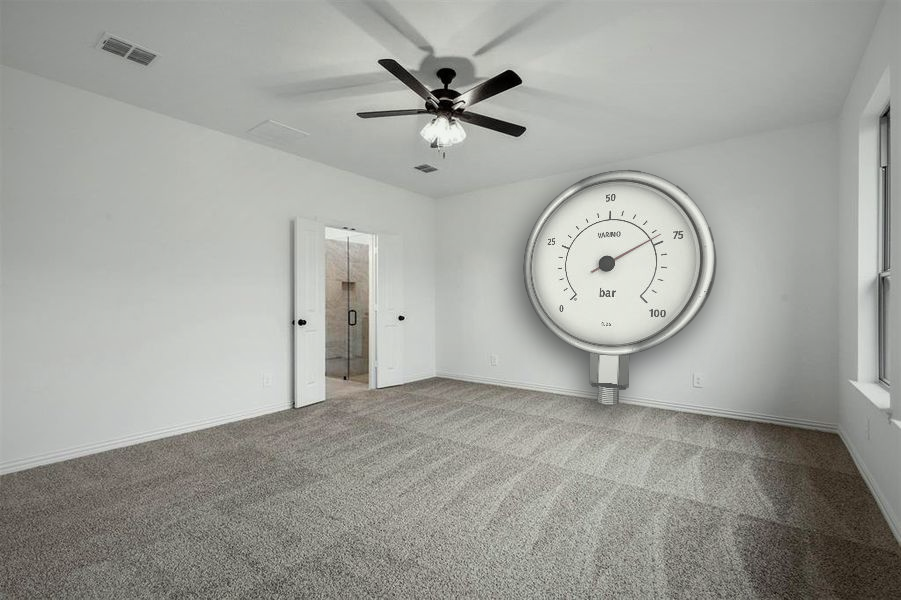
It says 72.5 bar
